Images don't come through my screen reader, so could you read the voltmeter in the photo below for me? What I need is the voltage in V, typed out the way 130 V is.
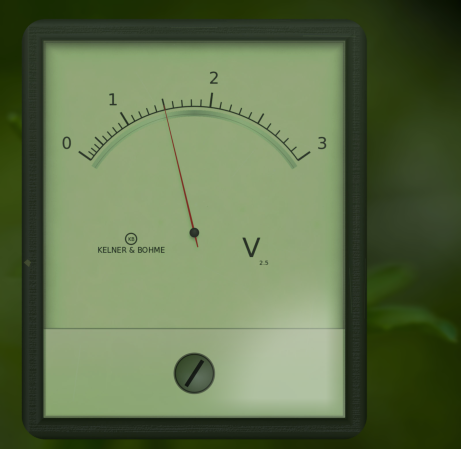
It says 1.5 V
